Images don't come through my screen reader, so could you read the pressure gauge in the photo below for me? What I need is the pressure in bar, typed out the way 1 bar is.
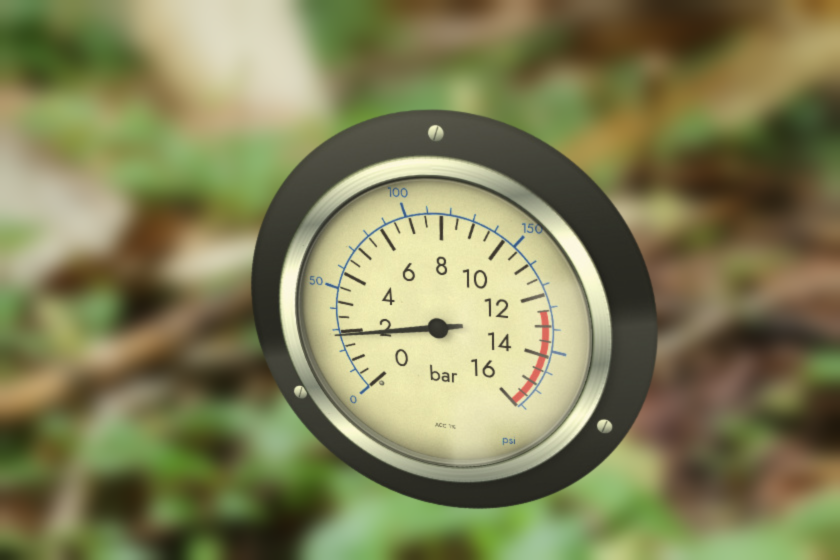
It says 2 bar
